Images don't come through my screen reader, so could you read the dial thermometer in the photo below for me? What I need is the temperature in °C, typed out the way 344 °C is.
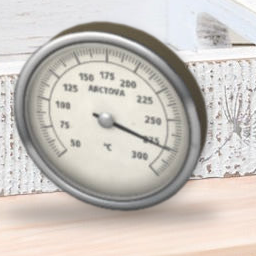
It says 275 °C
